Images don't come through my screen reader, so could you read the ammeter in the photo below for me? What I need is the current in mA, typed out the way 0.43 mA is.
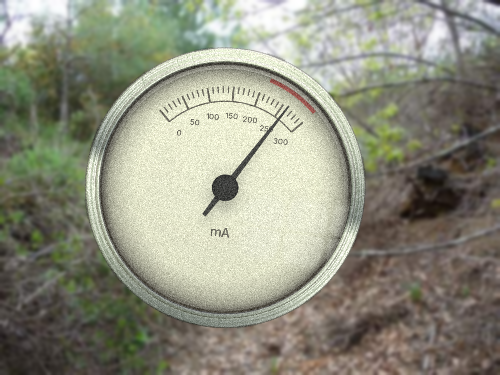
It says 260 mA
